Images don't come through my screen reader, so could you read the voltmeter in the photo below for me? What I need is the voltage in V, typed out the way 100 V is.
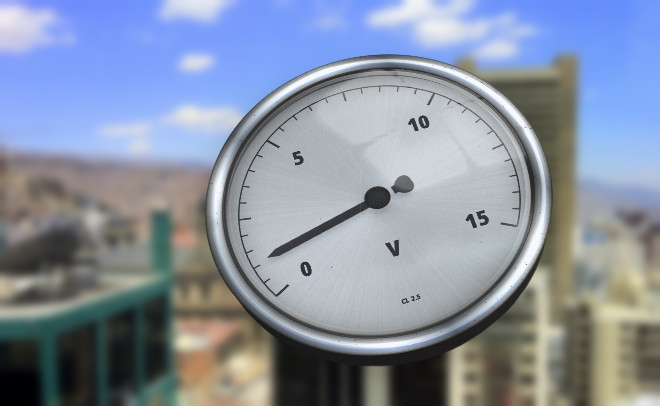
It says 1 V
